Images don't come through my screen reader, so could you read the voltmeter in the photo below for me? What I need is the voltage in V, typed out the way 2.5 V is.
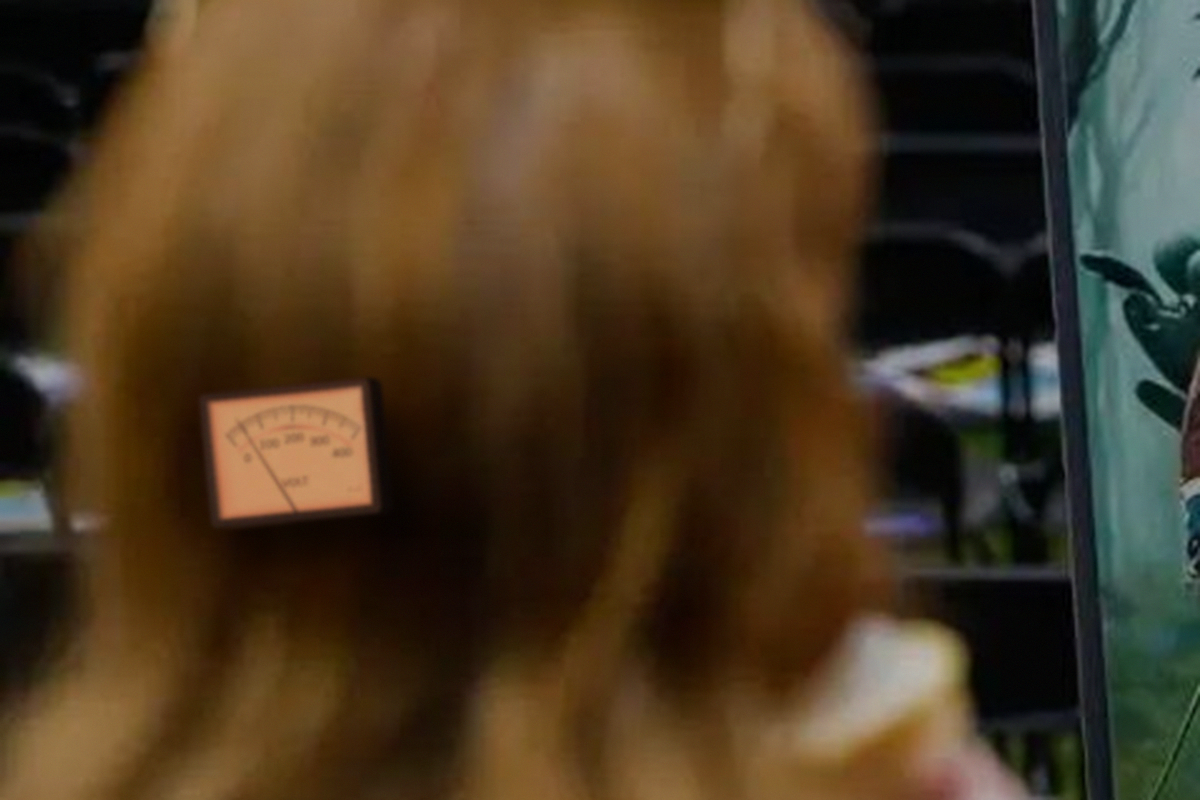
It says 50 V
